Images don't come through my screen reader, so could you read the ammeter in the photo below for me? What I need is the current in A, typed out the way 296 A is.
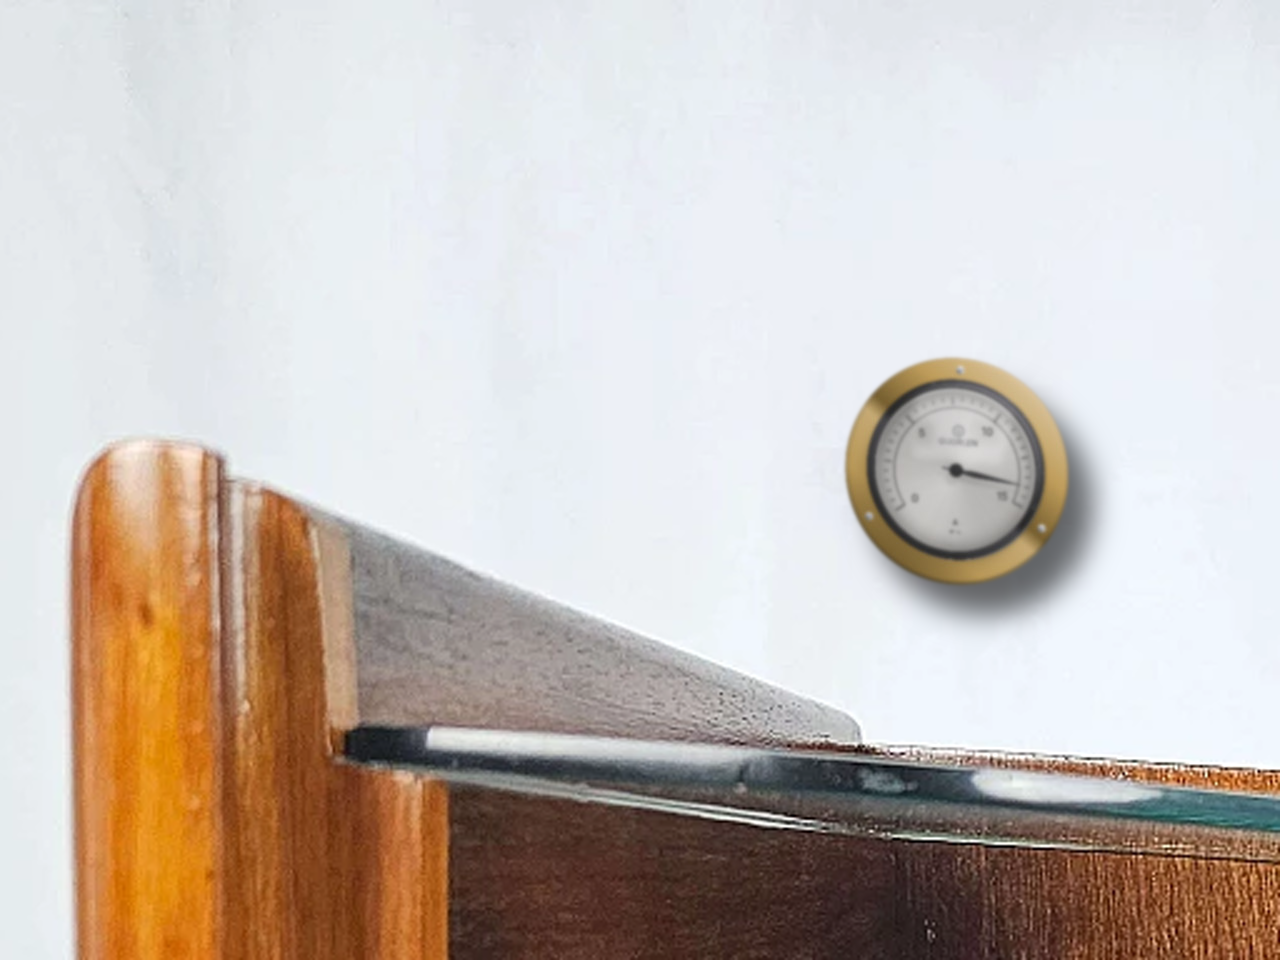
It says 14 A
